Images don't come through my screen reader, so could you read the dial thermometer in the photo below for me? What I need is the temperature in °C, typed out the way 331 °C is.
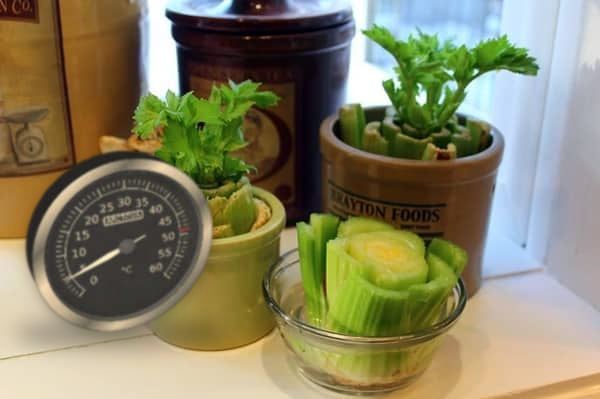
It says 5 °C
